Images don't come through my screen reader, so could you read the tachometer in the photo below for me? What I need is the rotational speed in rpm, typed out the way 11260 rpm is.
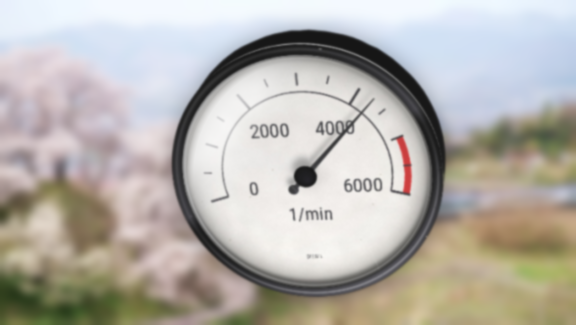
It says 4250 rpm
